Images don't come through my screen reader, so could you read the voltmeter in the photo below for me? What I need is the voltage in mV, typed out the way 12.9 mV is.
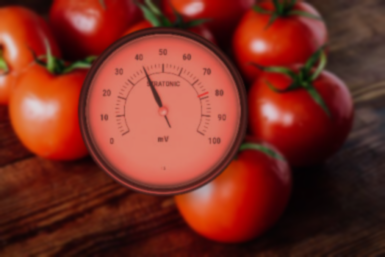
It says 40 mV
